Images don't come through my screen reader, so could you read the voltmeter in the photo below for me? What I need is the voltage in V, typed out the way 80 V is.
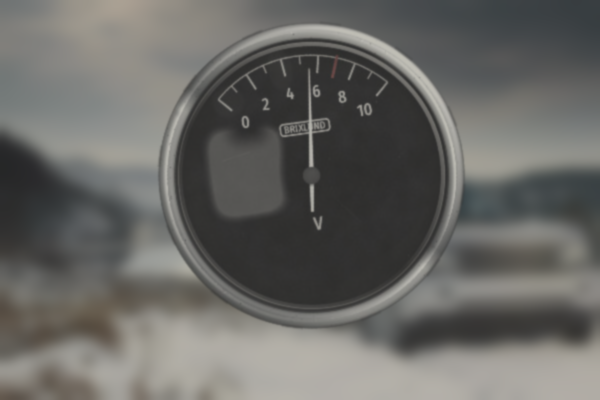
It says 5.5 V
